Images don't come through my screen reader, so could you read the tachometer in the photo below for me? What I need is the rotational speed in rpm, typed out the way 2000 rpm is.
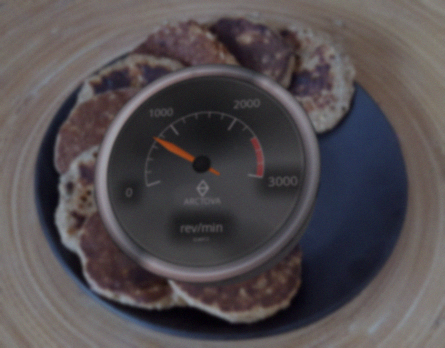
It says 700 rpm
